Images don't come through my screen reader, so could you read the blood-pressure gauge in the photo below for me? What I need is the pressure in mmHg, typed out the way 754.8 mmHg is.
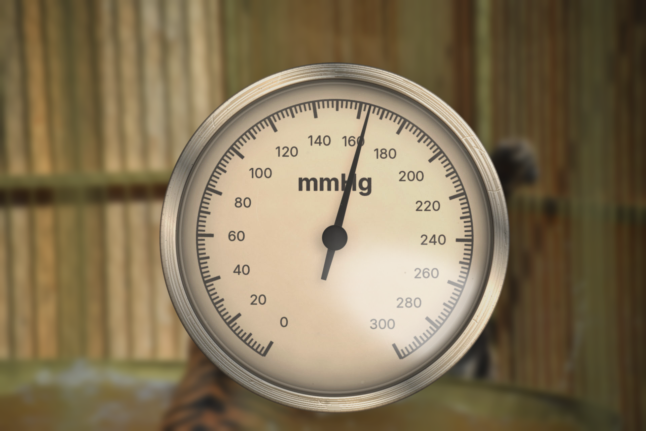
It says 164 mmHg
